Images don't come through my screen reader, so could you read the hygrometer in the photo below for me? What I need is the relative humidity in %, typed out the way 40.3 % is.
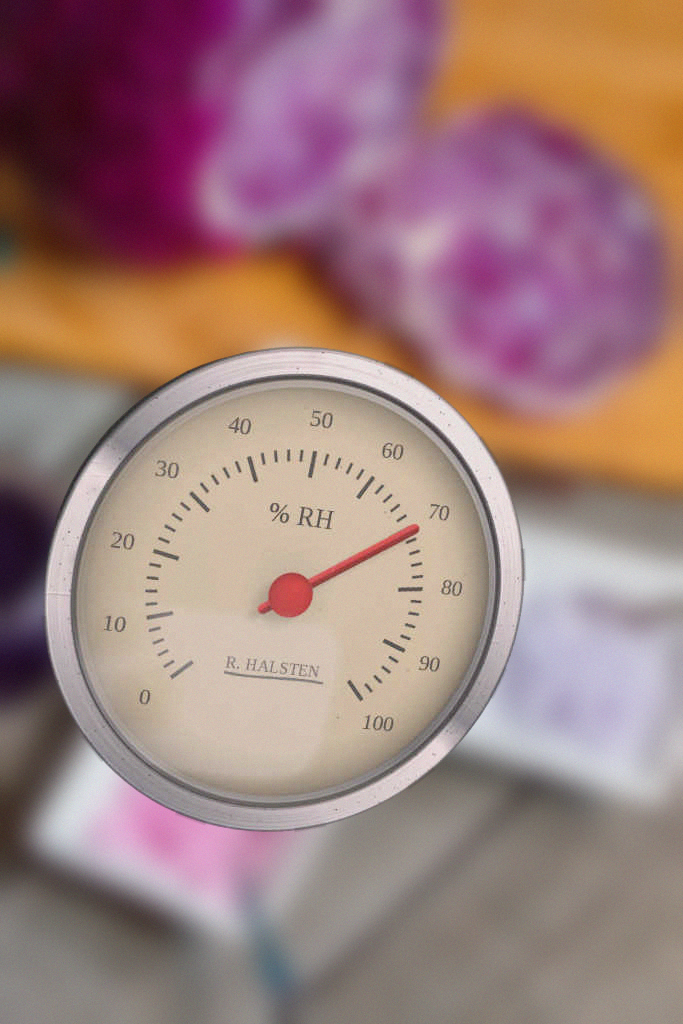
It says 70 %
